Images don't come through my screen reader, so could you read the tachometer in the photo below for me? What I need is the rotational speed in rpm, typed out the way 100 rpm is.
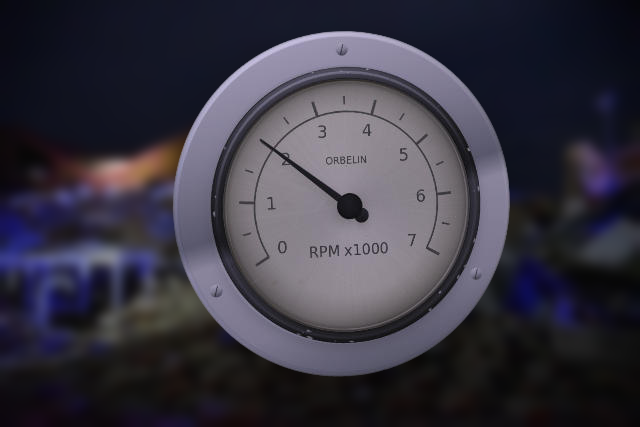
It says 2000 rpm
